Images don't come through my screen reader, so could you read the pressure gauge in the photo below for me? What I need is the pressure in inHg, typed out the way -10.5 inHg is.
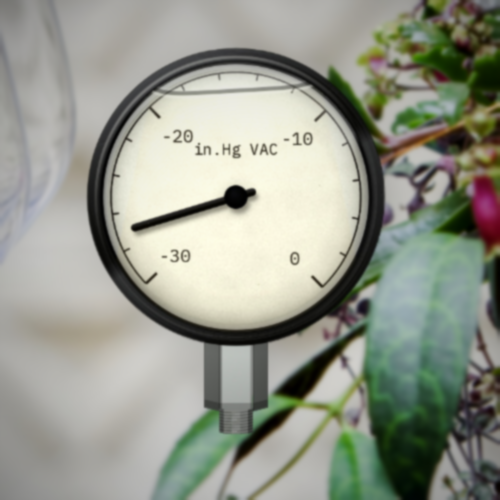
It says -27 inHg
